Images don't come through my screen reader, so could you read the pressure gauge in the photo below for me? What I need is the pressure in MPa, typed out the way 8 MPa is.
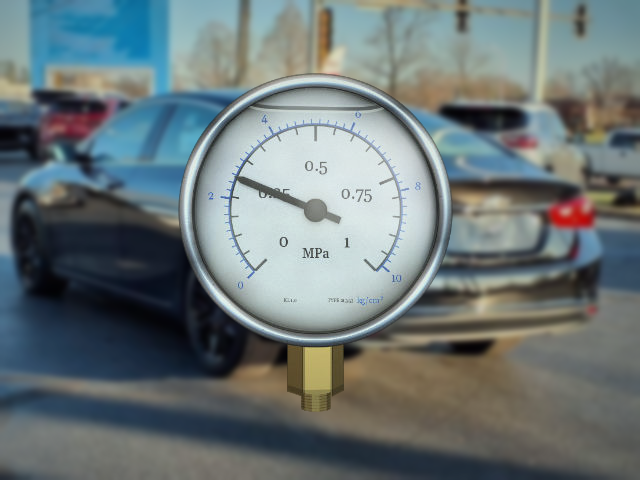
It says 0.25 MPa
